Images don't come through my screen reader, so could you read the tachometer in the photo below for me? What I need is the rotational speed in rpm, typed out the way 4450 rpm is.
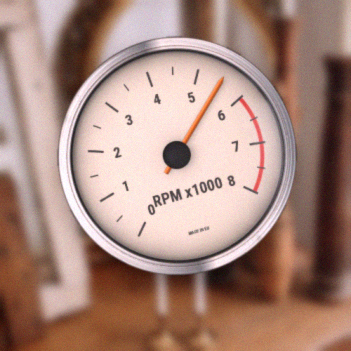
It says 5500 rpm
